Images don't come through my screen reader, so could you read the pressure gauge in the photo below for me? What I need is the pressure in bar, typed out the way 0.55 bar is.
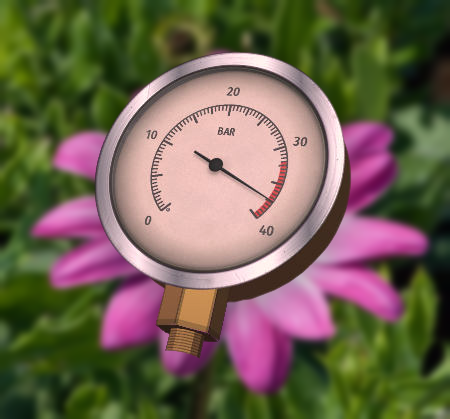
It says 37.5 bar
